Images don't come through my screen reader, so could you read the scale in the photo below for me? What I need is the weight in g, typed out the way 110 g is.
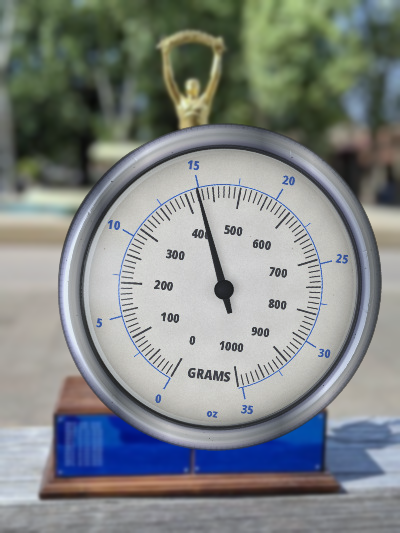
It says 420 g
